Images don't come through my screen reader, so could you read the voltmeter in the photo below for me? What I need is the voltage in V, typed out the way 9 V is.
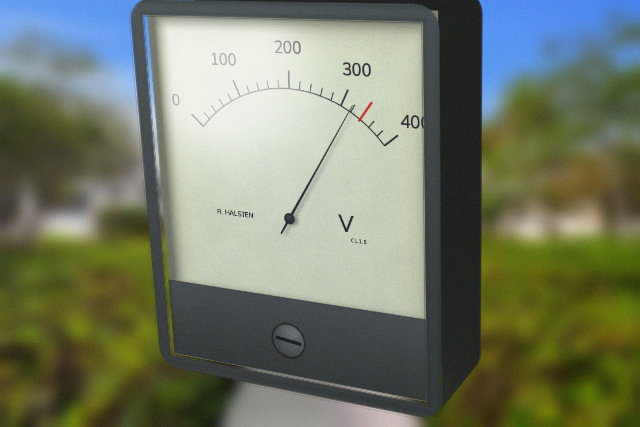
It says 320 V
